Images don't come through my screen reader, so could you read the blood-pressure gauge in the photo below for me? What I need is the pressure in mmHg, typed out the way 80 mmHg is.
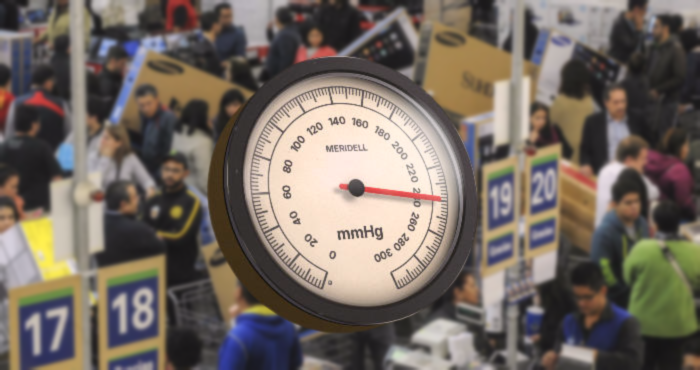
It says 240 mmHg
